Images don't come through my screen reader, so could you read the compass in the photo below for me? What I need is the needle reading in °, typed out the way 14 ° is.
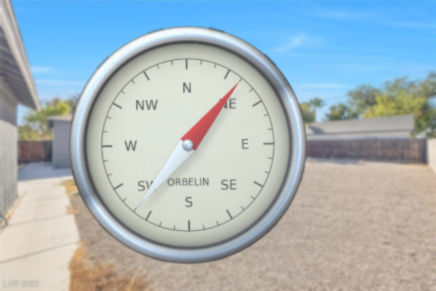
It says 40 °
